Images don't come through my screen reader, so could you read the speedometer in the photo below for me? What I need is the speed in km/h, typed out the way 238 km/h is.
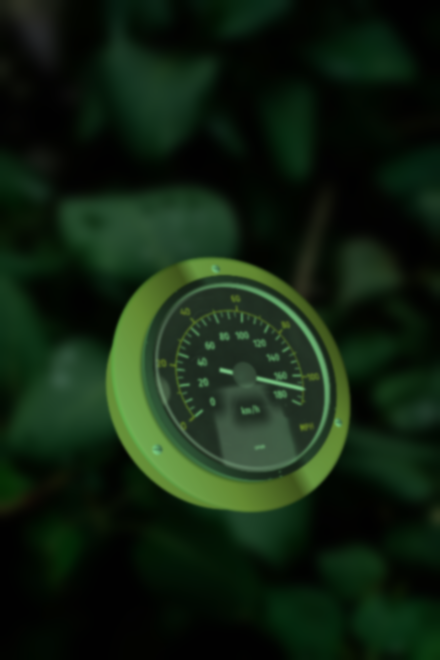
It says 170 km/h
